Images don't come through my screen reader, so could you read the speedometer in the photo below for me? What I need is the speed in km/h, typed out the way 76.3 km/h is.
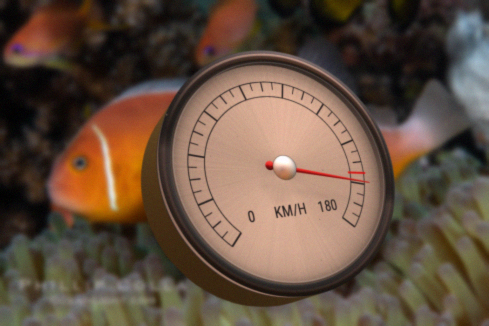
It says 160 km/h
